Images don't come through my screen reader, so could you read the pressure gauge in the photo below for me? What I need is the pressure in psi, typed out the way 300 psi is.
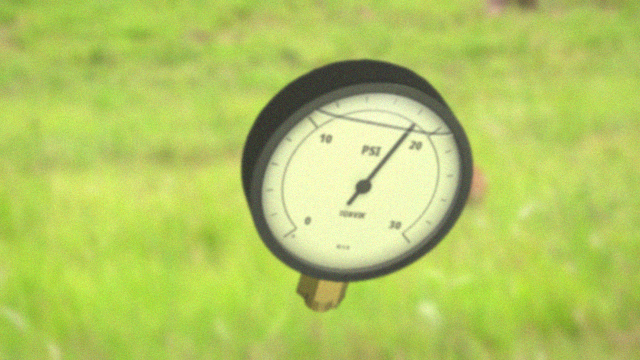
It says 18 psi
